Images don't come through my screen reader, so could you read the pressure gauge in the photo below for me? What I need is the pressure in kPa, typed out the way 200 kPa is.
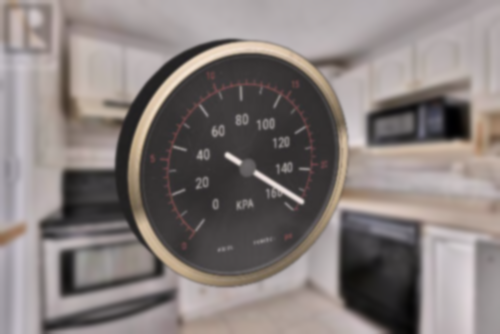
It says 155 kPa
